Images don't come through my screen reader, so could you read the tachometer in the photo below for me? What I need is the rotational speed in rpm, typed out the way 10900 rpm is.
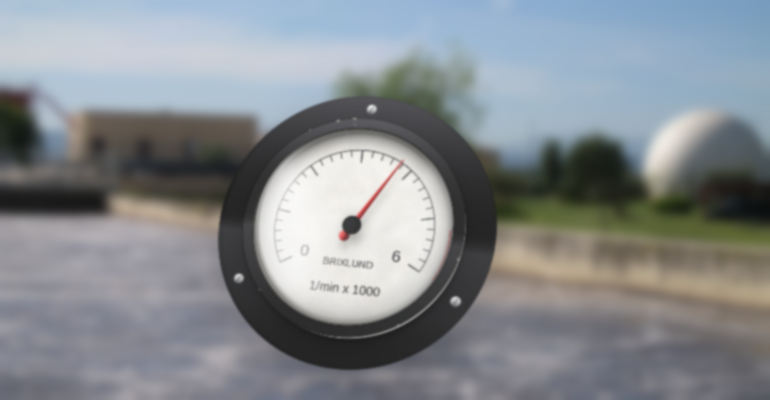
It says 3800 rpm
